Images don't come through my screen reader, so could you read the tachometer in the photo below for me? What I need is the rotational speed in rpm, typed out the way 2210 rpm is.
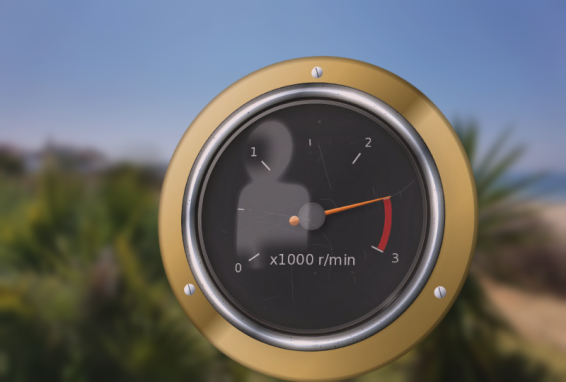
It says 2500 rpm
